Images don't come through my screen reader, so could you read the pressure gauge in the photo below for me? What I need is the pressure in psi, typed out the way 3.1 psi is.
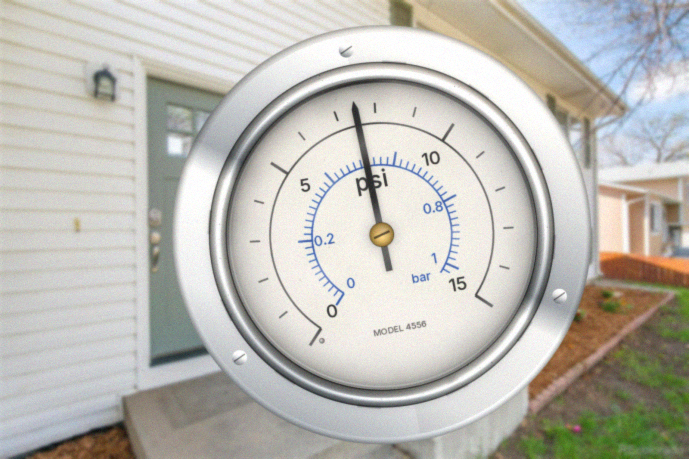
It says 7.5 psi
